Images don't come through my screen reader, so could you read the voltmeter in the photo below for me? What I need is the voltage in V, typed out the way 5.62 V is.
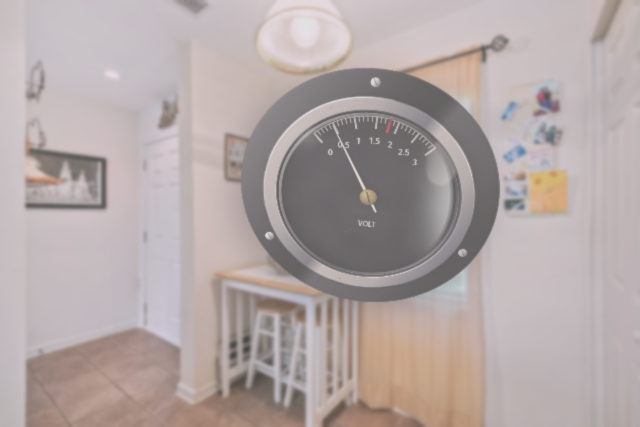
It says 0.5 V
